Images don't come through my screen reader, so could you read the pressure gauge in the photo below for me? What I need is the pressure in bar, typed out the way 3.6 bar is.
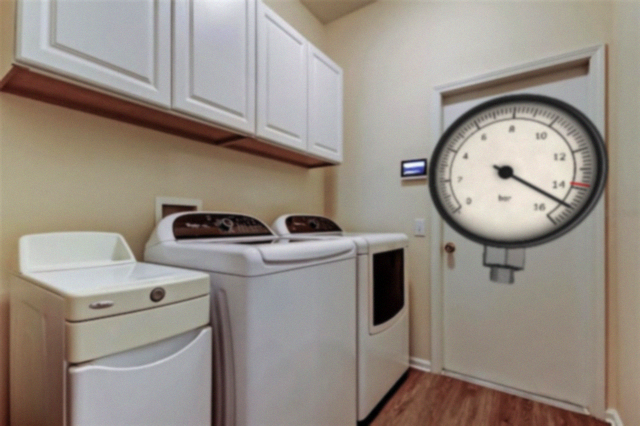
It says 15 bar
